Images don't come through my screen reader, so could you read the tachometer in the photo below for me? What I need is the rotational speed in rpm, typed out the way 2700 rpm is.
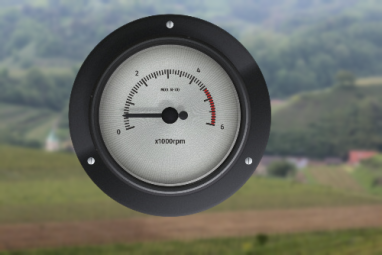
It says 500 rpm
